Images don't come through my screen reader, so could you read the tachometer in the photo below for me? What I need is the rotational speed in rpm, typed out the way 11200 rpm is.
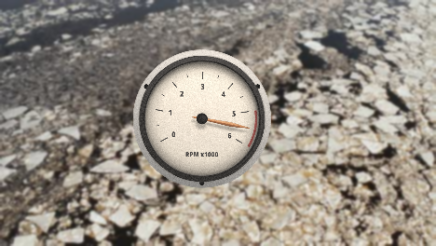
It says 5500 rpm
